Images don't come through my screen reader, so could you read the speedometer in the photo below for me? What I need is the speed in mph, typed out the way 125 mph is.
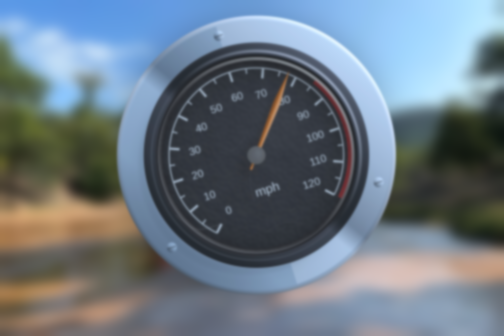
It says 77.5 mph
